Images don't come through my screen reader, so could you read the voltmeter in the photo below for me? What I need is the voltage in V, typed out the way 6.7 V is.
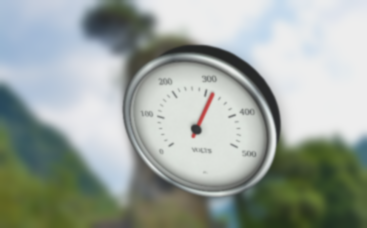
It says 320 V
